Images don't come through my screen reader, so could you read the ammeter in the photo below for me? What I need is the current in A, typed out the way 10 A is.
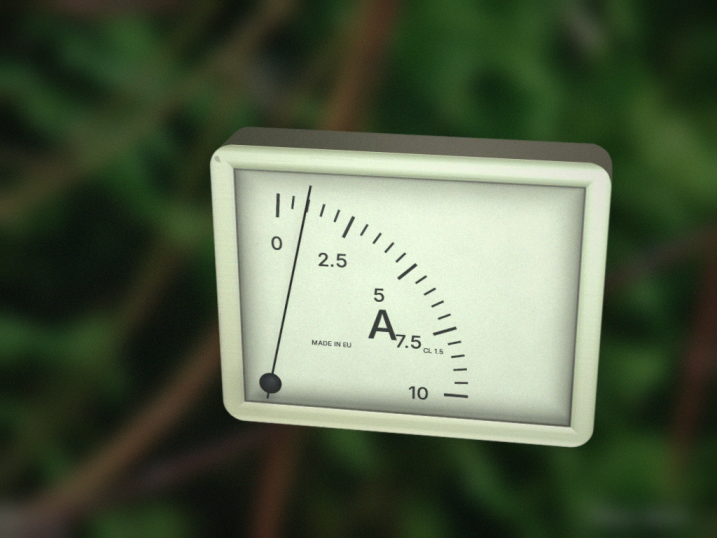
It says 1 A
